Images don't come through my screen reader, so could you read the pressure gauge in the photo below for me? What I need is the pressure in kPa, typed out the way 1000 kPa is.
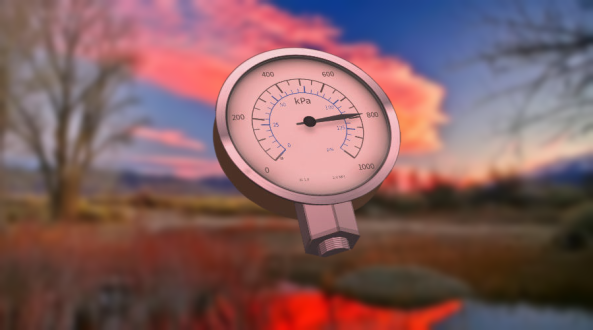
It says 800 kPa
